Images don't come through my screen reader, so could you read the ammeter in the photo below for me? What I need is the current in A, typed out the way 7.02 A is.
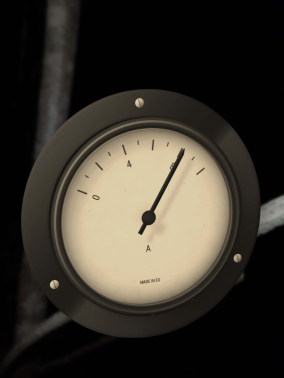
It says 8 A
